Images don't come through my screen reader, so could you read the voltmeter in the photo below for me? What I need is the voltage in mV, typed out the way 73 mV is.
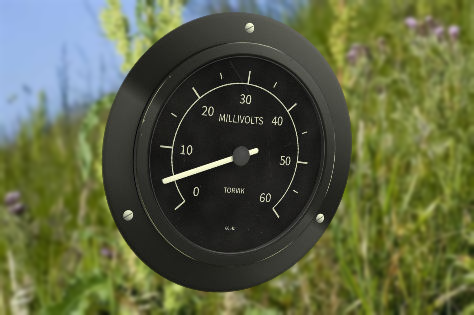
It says 5 mV
